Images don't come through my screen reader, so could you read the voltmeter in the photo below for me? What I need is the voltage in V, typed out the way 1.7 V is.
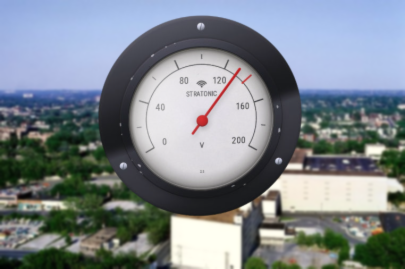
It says 130 V
